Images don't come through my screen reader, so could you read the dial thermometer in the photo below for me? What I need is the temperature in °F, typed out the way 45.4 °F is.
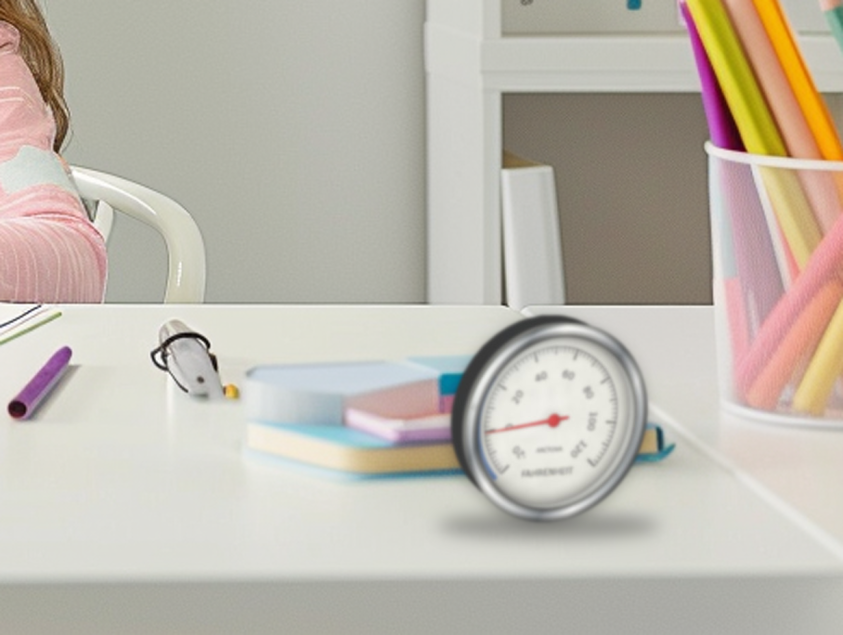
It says 0 °F
